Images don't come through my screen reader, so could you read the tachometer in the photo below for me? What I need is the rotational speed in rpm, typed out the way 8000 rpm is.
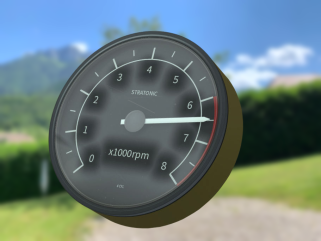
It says 6500 rpm
